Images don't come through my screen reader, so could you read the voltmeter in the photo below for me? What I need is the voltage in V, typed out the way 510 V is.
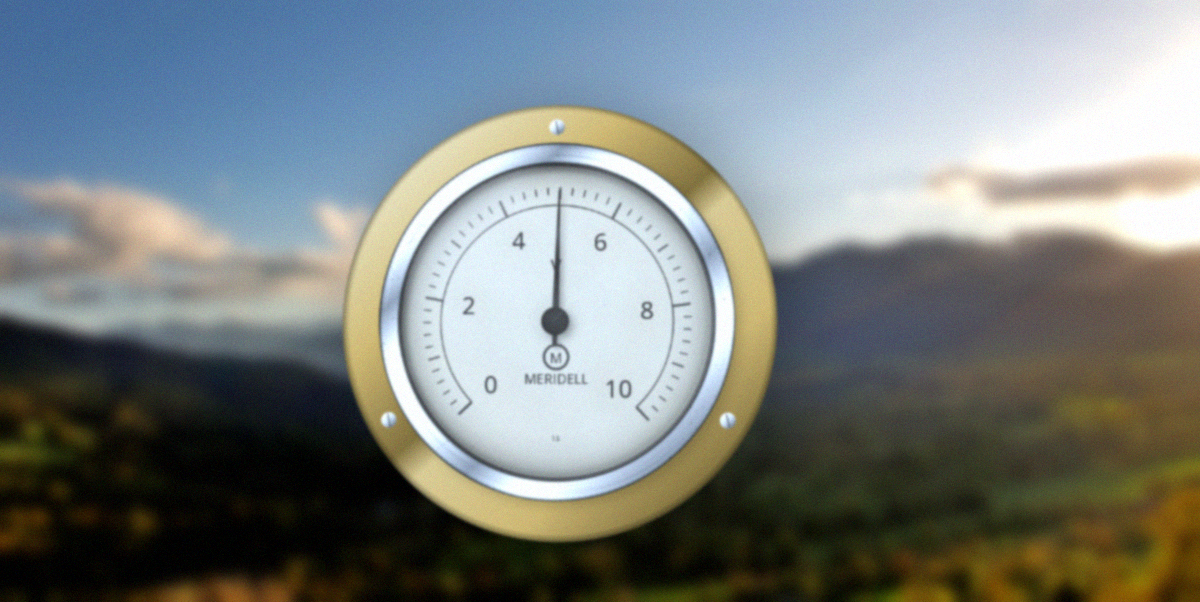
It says 5 V
